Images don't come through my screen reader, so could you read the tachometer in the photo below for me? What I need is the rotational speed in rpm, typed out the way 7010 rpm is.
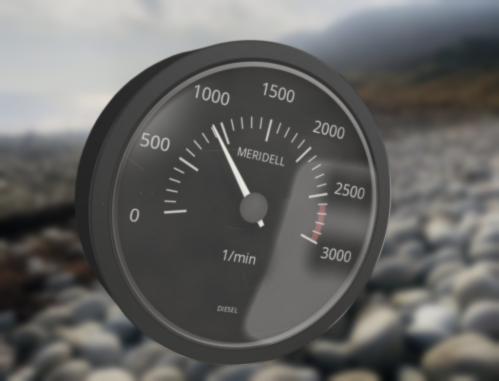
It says 900 rpm
